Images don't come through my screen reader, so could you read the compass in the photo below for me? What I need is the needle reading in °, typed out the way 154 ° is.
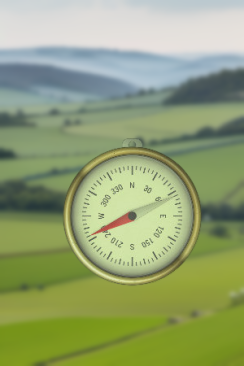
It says 245 °
